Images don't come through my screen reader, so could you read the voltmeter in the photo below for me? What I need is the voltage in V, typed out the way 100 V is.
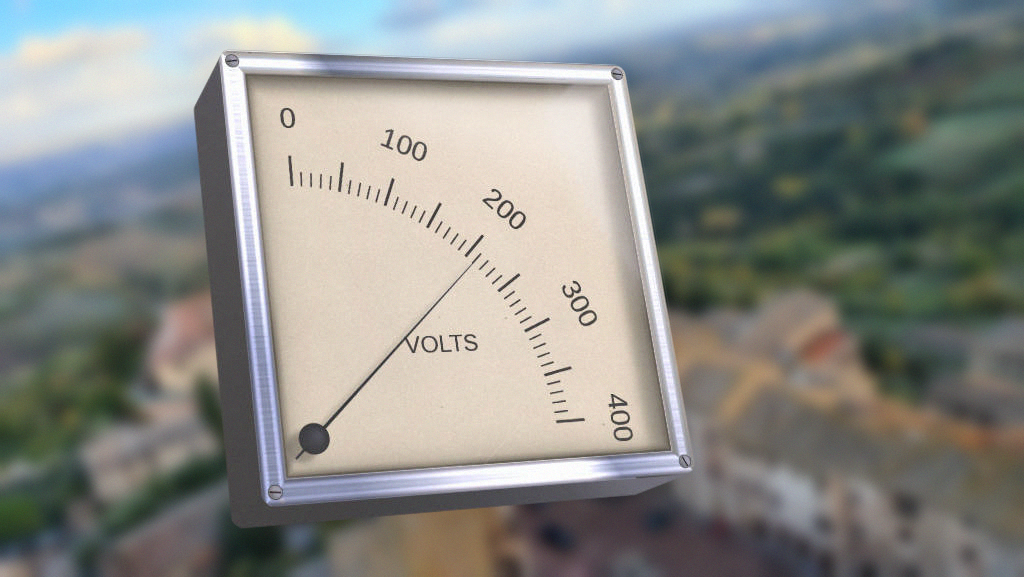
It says 210 V
